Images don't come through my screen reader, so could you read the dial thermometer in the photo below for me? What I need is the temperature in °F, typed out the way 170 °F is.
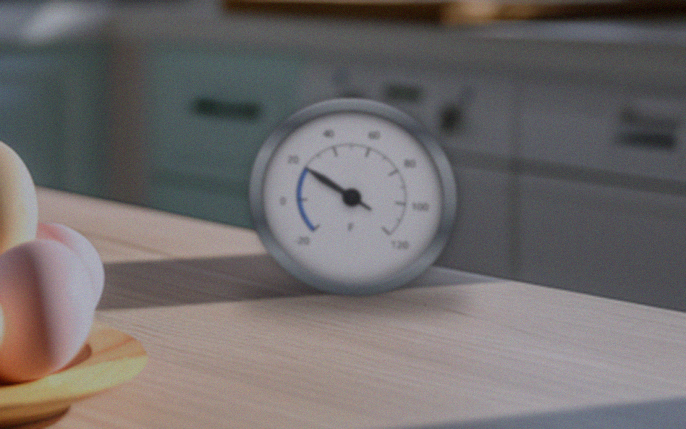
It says 20 °F
